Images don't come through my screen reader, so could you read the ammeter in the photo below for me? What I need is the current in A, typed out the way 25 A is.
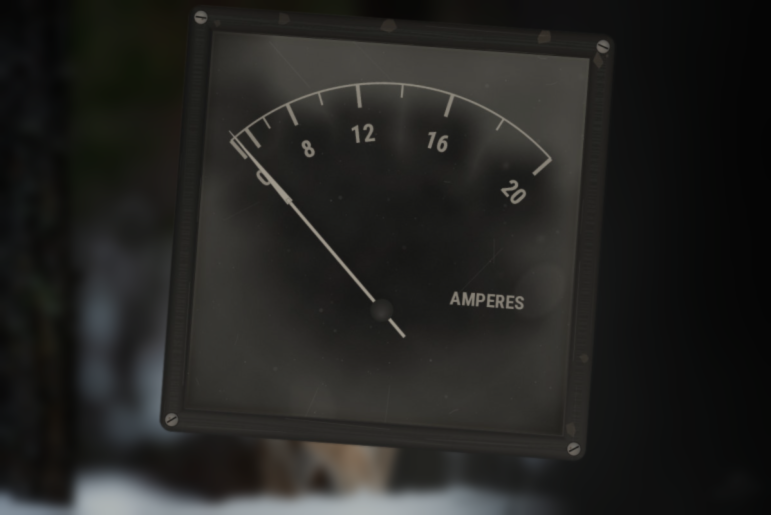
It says 2 A
